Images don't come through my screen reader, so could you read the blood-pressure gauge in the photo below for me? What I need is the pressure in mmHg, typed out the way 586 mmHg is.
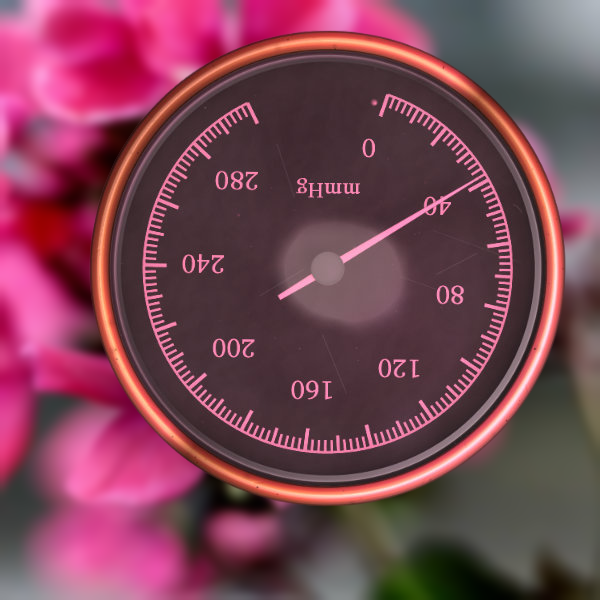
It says 38 mmHg
